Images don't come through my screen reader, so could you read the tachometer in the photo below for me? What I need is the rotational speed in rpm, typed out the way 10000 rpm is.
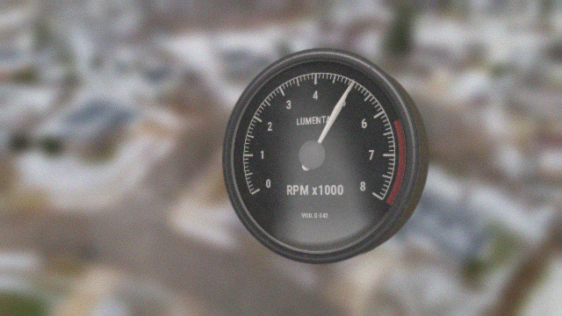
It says 5000 rpm
